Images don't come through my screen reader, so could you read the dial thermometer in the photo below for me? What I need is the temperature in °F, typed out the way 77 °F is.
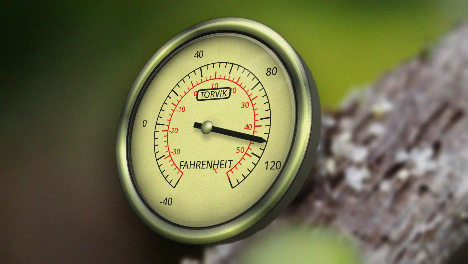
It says 112 °F
